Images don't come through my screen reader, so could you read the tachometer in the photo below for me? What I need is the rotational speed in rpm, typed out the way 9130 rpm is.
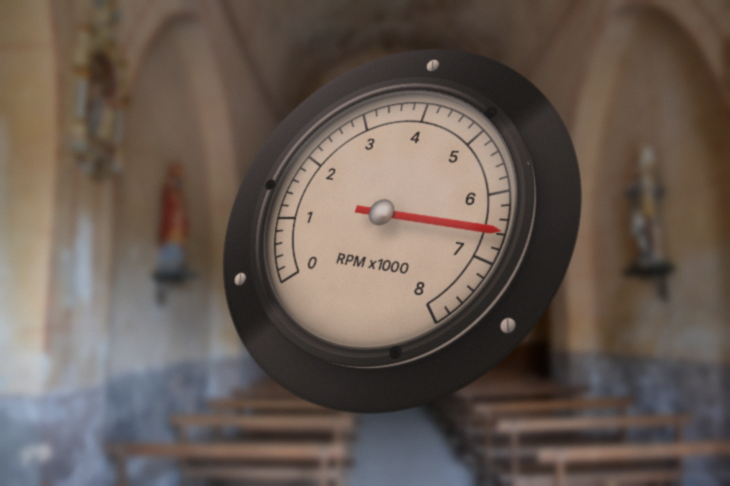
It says 6600 rpm
